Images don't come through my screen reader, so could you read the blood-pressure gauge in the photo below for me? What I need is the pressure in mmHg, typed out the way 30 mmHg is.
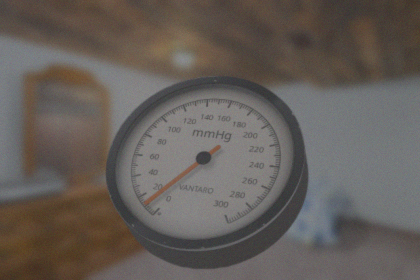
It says 10 mmHg
